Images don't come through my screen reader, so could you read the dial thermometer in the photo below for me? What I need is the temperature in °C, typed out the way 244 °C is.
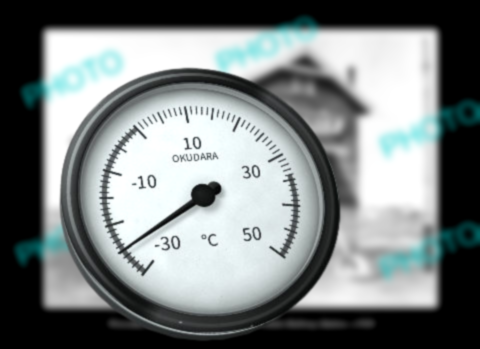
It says -25 °C
